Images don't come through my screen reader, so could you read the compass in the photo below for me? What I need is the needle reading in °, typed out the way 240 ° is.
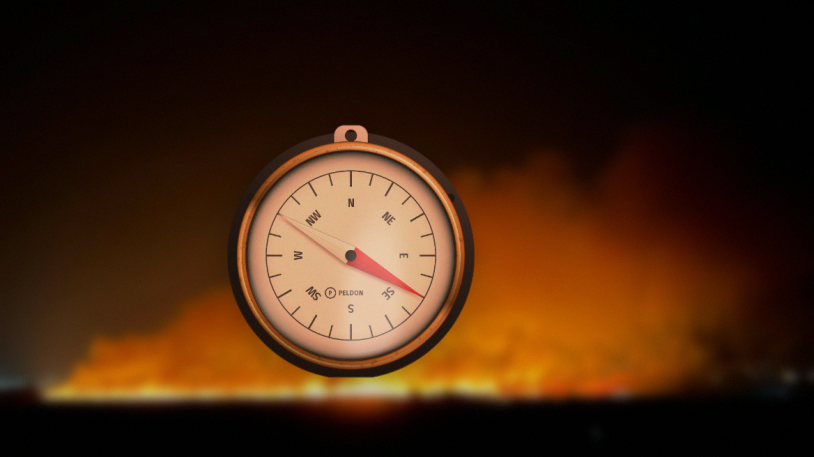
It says 120 °
